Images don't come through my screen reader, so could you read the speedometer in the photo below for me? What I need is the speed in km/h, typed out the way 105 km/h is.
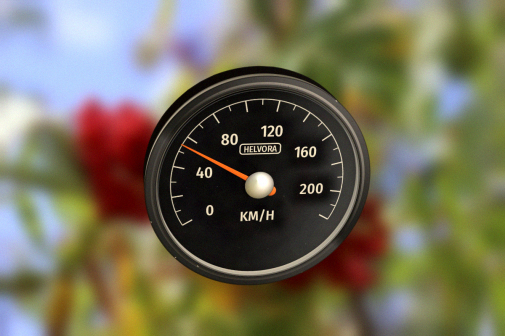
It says 55 km/h
